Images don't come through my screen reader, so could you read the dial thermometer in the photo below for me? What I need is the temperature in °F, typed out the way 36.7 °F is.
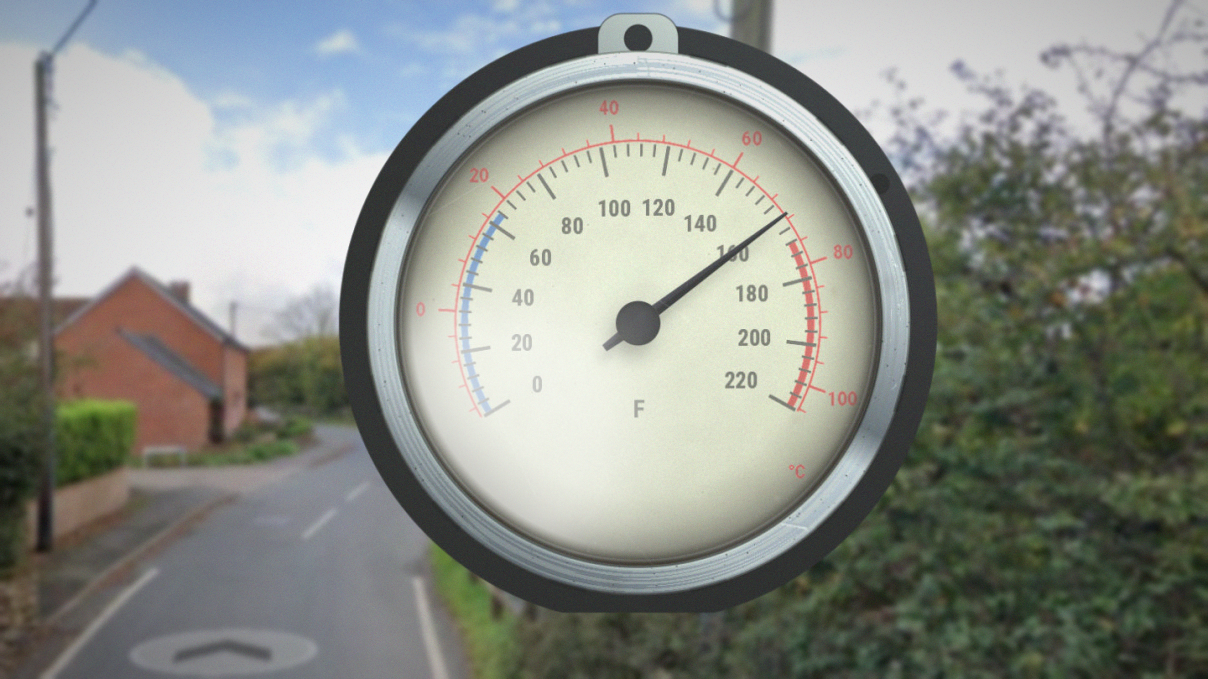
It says 160 °F
